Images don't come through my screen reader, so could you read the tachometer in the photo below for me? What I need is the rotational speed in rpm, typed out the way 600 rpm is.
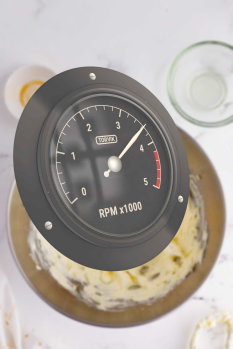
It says 3600 rpm
